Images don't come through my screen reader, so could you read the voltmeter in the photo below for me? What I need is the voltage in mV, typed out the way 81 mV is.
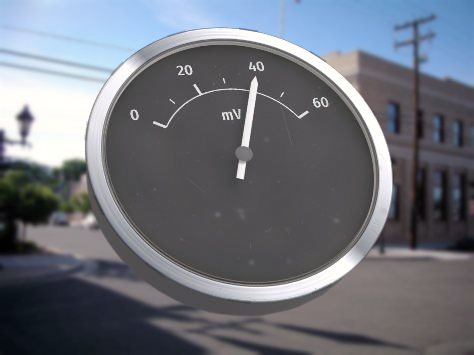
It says 40 mV
